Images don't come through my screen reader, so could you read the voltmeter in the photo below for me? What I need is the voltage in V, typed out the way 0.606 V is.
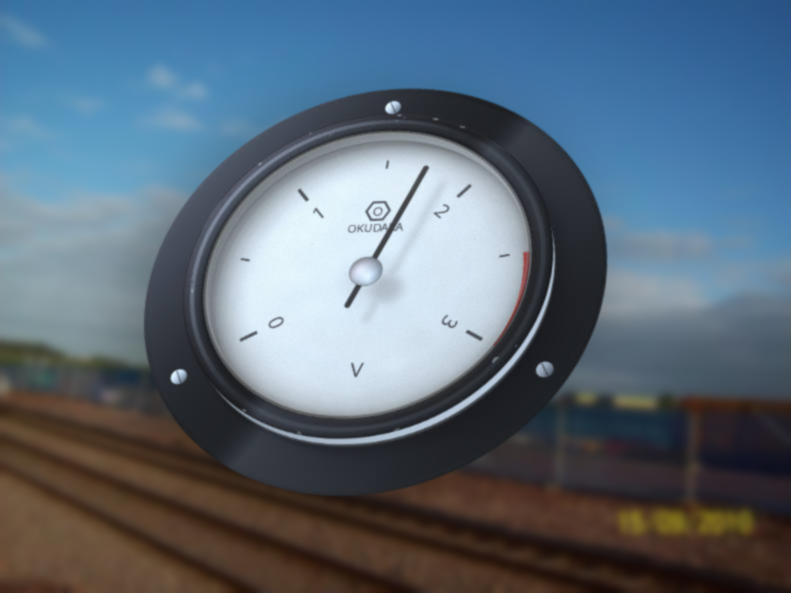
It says 1.75 V
